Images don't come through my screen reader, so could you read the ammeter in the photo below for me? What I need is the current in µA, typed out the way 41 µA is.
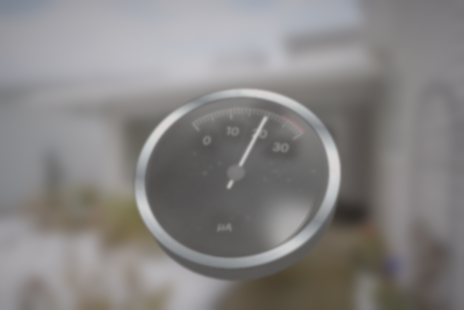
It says 20 µA
